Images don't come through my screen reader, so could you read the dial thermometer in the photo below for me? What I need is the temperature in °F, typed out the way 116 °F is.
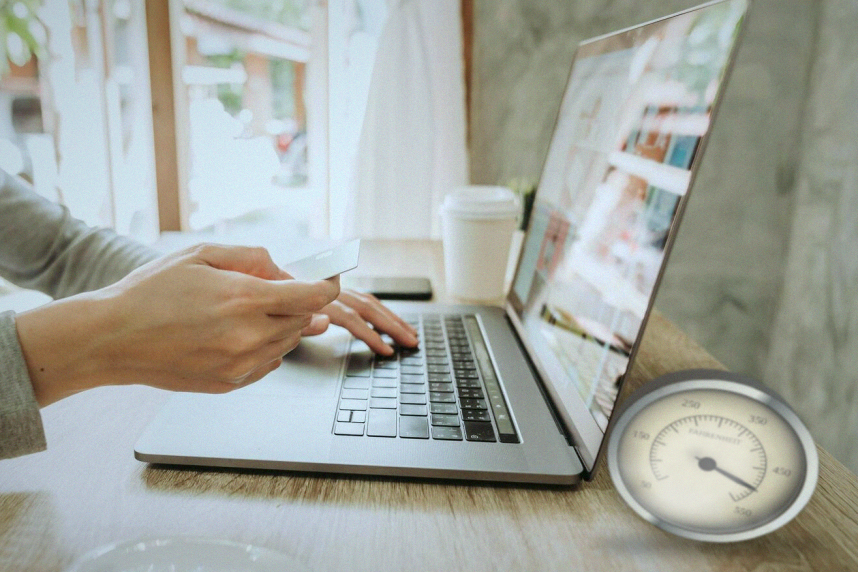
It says 500 °F
